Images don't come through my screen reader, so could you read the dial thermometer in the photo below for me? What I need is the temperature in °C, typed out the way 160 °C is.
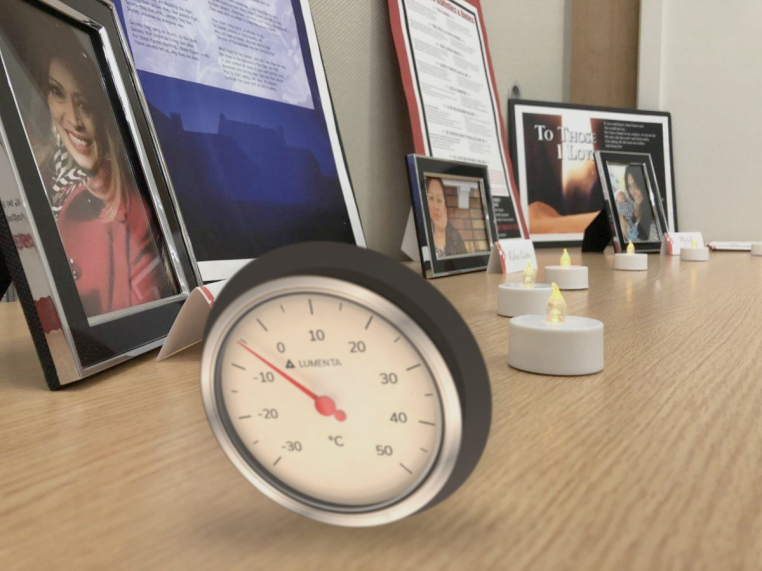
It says -5 °C
